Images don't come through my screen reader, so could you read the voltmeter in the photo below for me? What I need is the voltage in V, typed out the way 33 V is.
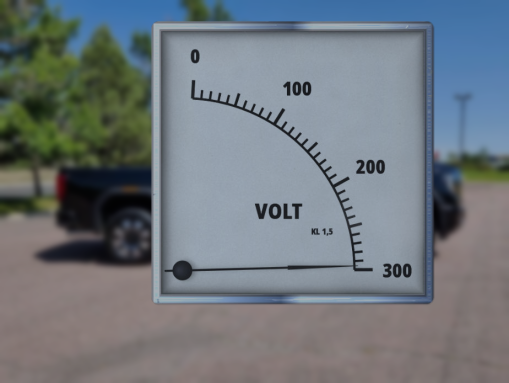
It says 295 V
